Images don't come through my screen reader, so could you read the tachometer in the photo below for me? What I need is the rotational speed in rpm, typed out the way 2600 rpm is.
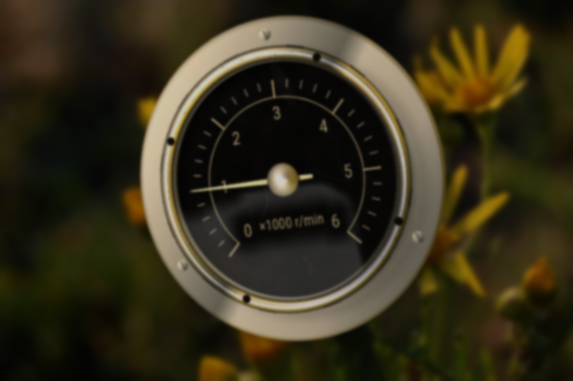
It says 1000 rpm
